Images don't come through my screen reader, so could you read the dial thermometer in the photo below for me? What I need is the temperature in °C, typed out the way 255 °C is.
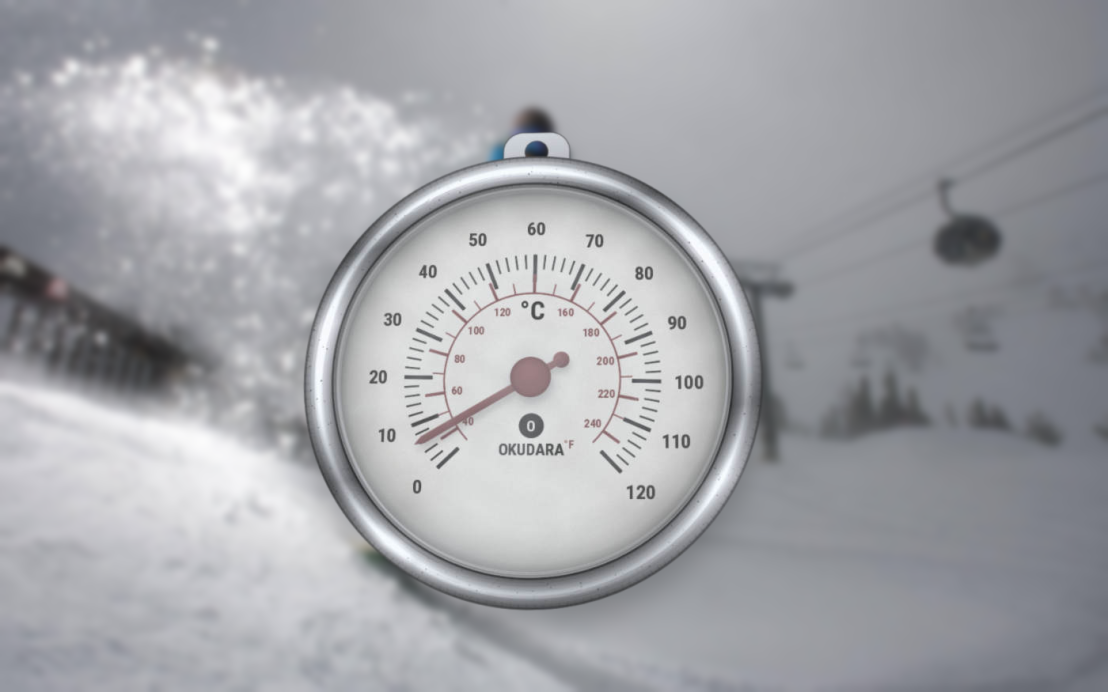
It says 6 °C
